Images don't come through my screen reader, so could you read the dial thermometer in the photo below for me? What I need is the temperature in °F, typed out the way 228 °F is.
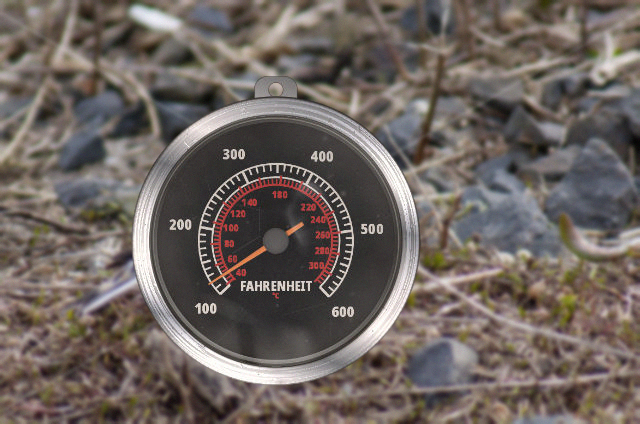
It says 120 °F
